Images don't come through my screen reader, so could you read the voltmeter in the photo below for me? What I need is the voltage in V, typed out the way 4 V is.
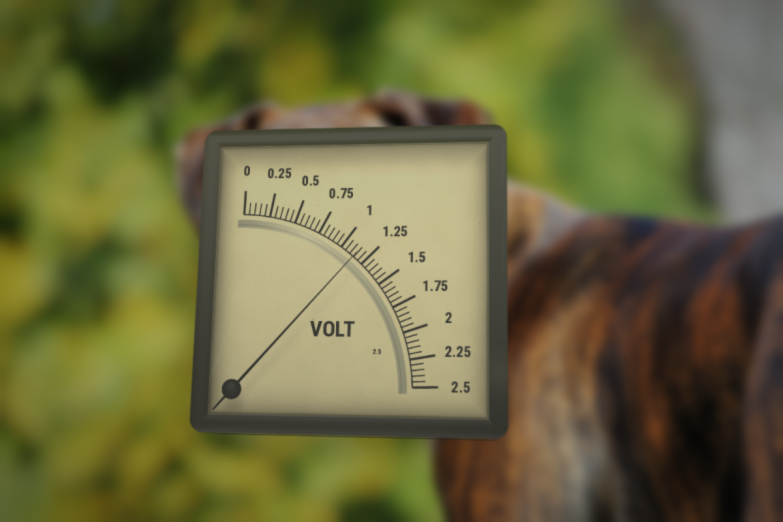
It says 1.15 V
